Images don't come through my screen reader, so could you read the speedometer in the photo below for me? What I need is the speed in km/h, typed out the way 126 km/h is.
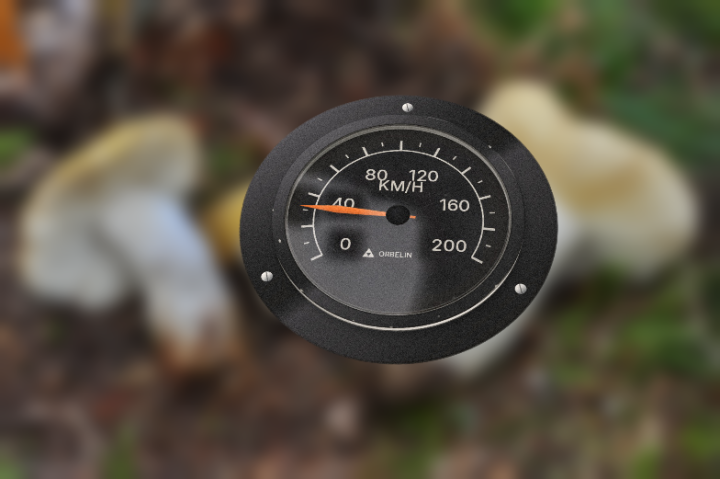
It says 30 km/h
